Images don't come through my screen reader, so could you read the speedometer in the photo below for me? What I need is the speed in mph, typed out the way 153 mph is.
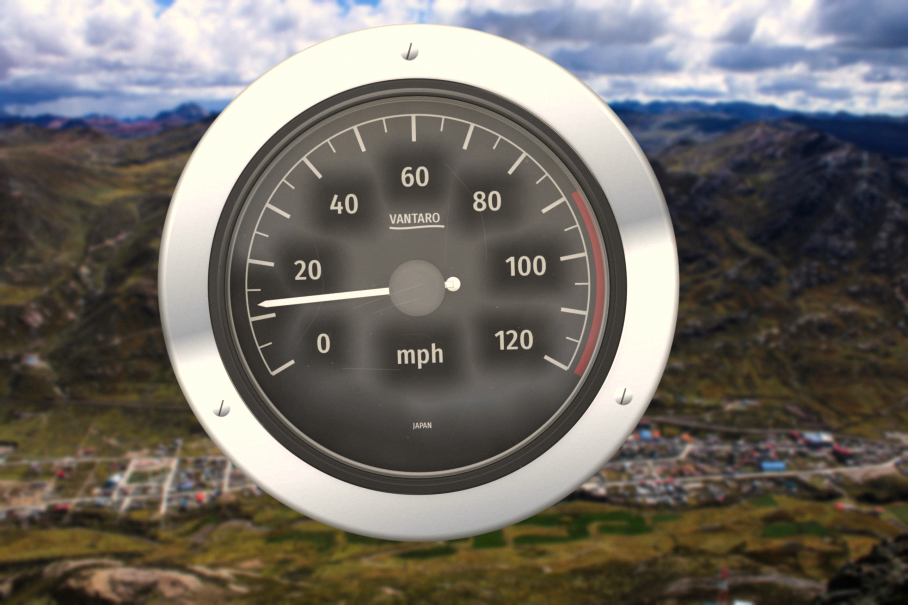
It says 12.5 mph
